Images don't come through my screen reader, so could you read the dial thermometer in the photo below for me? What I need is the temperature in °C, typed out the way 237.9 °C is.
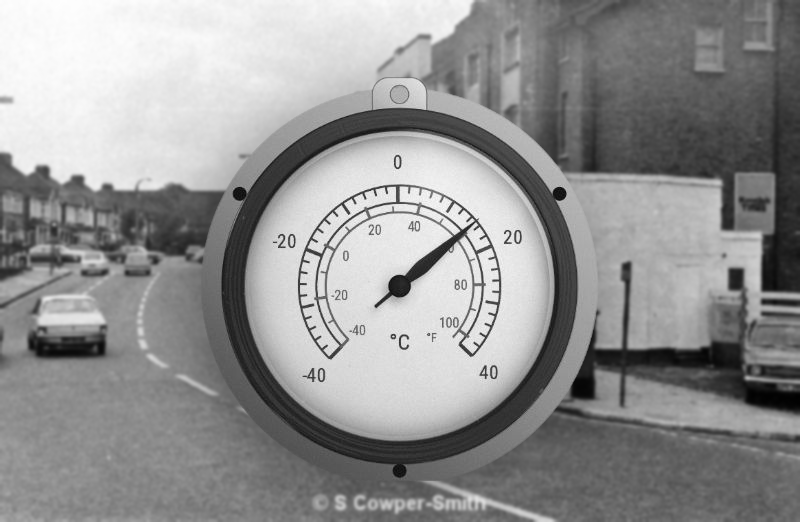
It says 15 °C
